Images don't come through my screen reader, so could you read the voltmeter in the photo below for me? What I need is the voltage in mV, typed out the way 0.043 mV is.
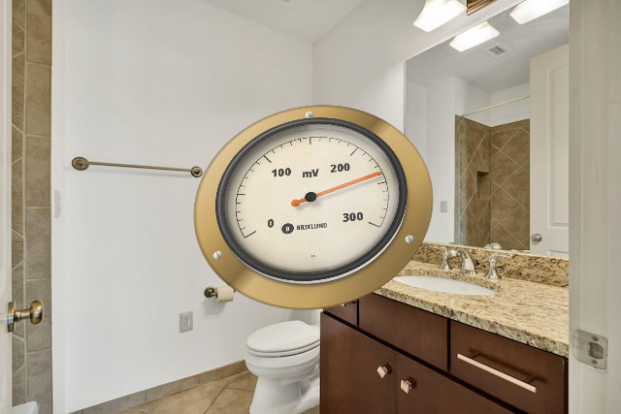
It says 240 mV
